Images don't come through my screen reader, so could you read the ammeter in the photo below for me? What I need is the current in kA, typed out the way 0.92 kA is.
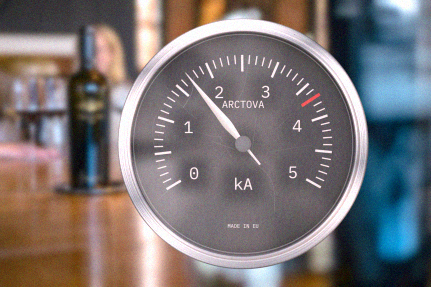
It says 1.7 kA
